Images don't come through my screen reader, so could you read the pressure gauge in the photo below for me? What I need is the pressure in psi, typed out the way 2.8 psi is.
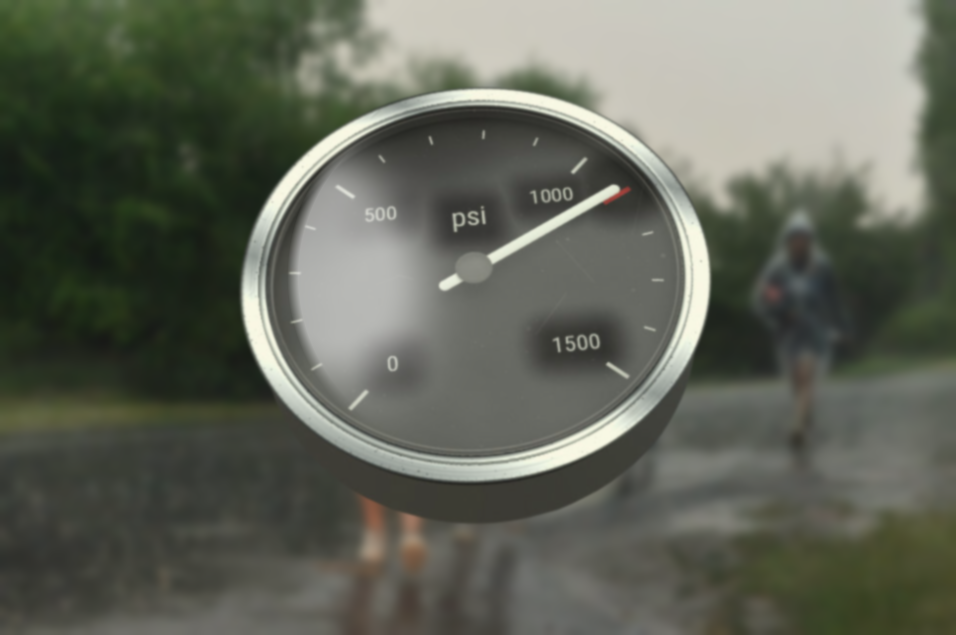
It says 1100 psi
